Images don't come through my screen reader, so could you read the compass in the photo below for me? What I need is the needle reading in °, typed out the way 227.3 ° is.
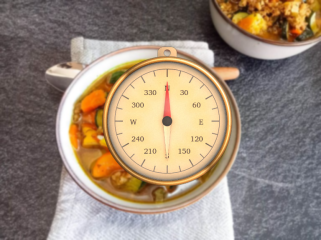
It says 0 °
